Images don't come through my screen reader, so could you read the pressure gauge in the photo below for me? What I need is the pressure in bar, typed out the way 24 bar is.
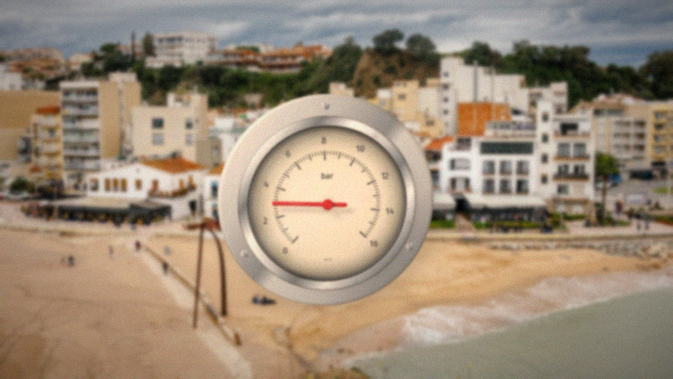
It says 3 bar
